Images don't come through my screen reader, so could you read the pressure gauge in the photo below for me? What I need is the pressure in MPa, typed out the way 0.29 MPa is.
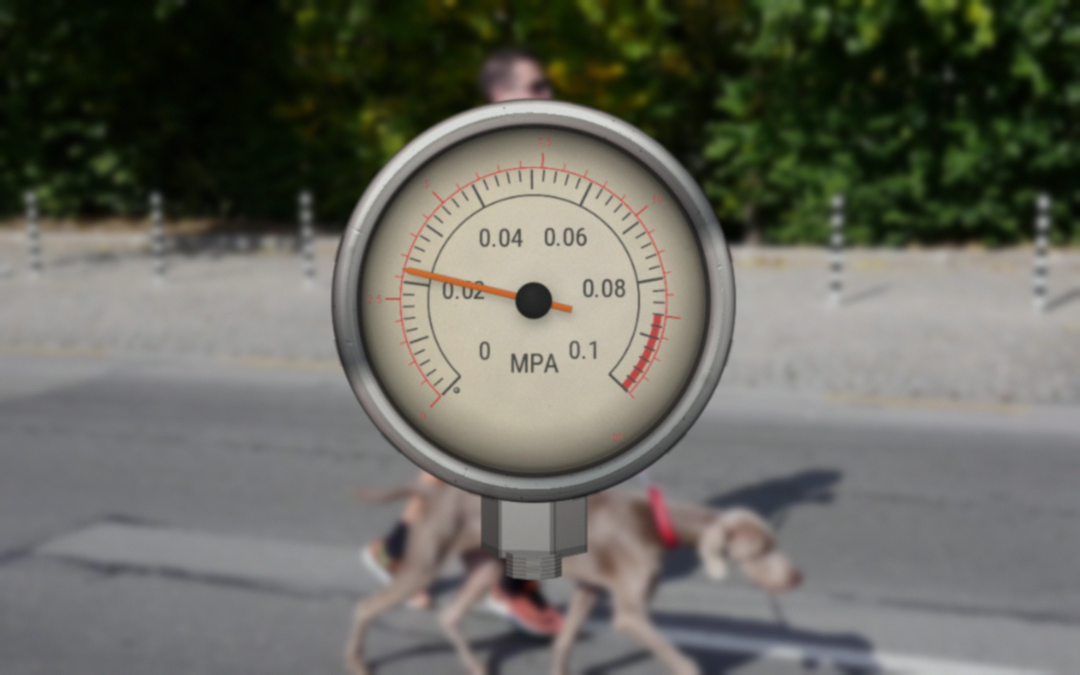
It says 0.022 MPa
